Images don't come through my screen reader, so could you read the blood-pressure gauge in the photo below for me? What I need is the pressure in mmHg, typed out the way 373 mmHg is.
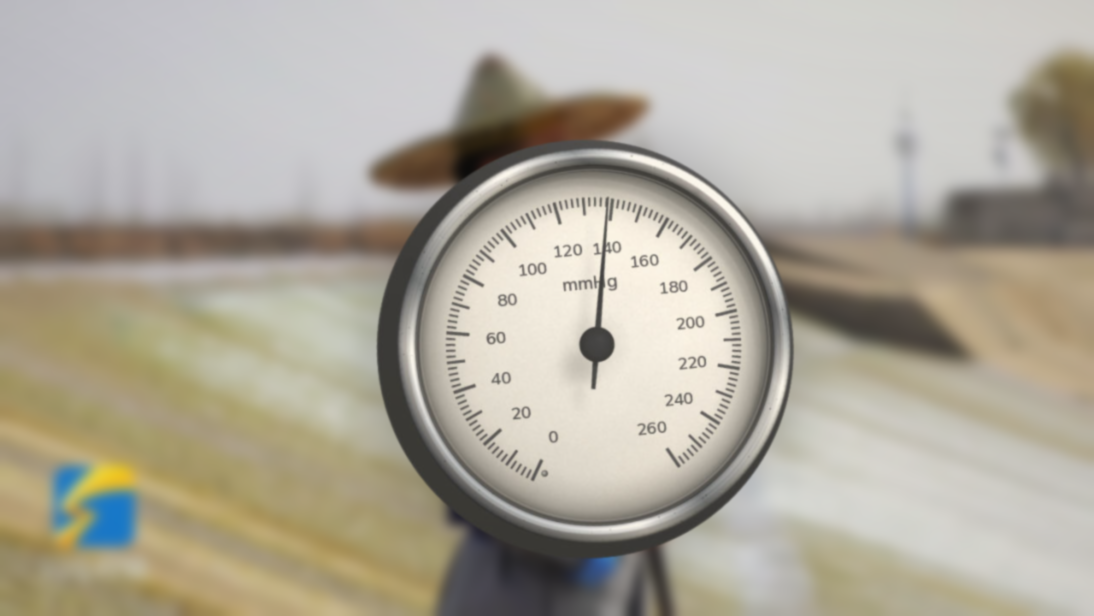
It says 138 mmHg
